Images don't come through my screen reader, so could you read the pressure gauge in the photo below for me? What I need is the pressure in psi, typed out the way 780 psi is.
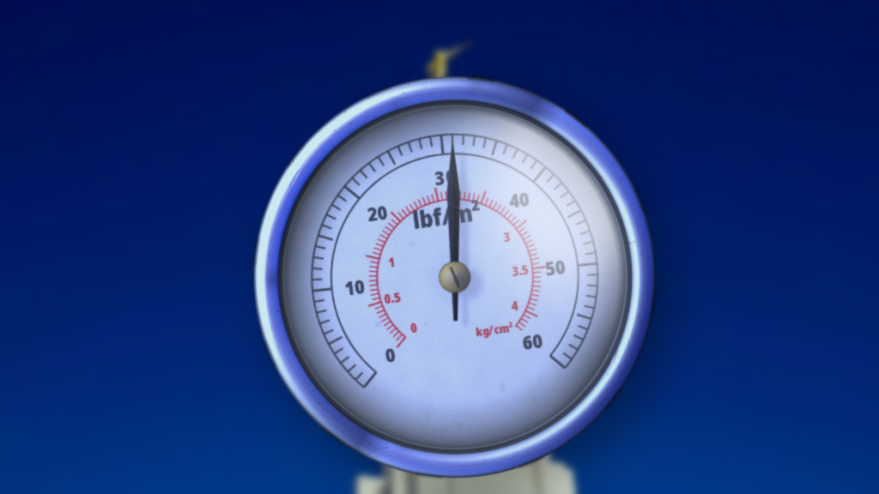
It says 31 psi
